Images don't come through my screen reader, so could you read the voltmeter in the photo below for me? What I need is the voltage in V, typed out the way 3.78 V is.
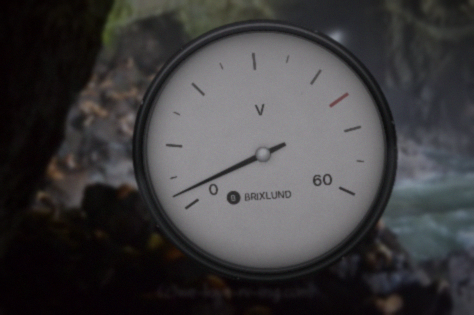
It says 2.5 V
